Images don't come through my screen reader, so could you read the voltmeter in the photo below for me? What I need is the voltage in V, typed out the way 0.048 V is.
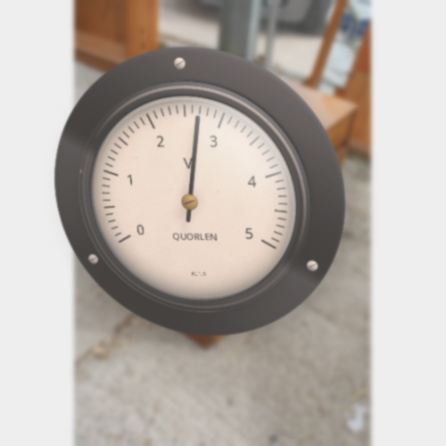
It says 2.7 V
